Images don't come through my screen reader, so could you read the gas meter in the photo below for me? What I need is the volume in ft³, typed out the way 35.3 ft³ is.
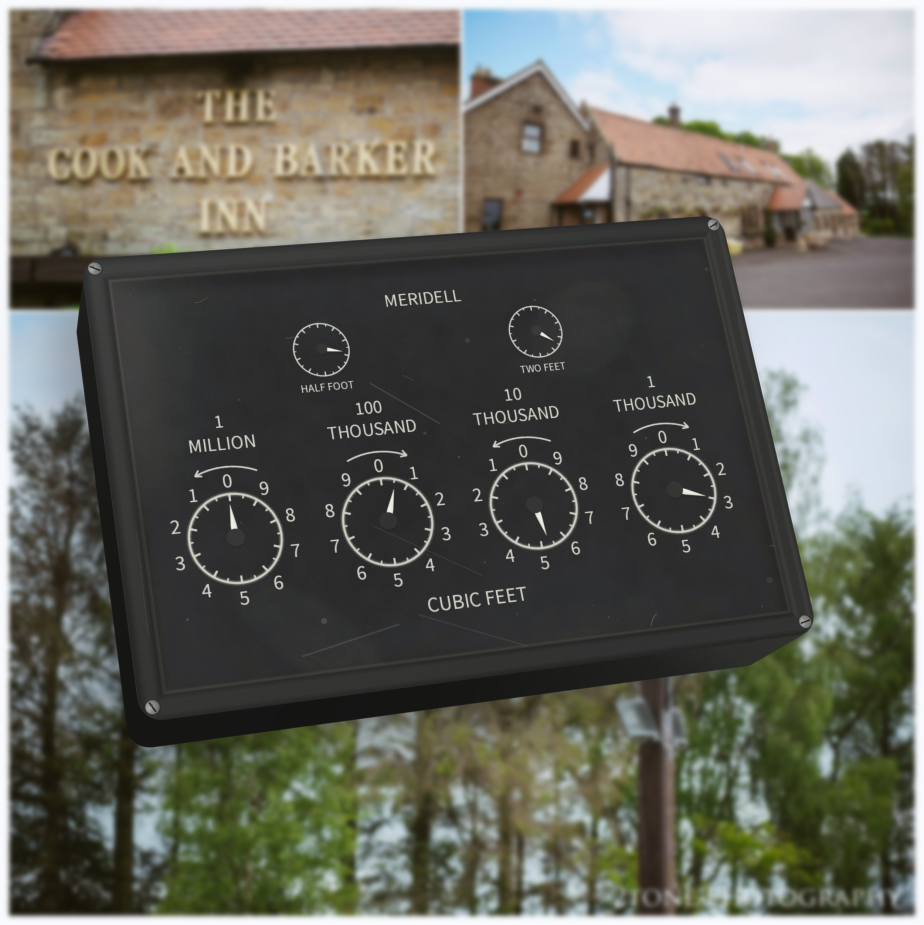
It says 5300 ft³
